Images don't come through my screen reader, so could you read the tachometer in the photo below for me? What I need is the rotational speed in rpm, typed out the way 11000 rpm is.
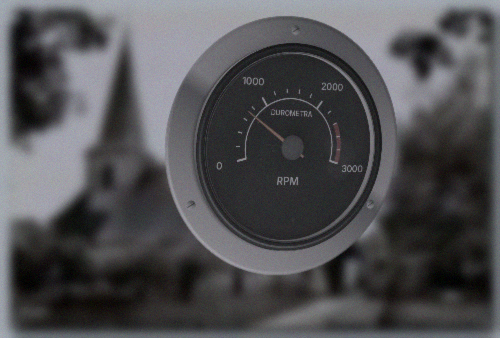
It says 700 rpm
